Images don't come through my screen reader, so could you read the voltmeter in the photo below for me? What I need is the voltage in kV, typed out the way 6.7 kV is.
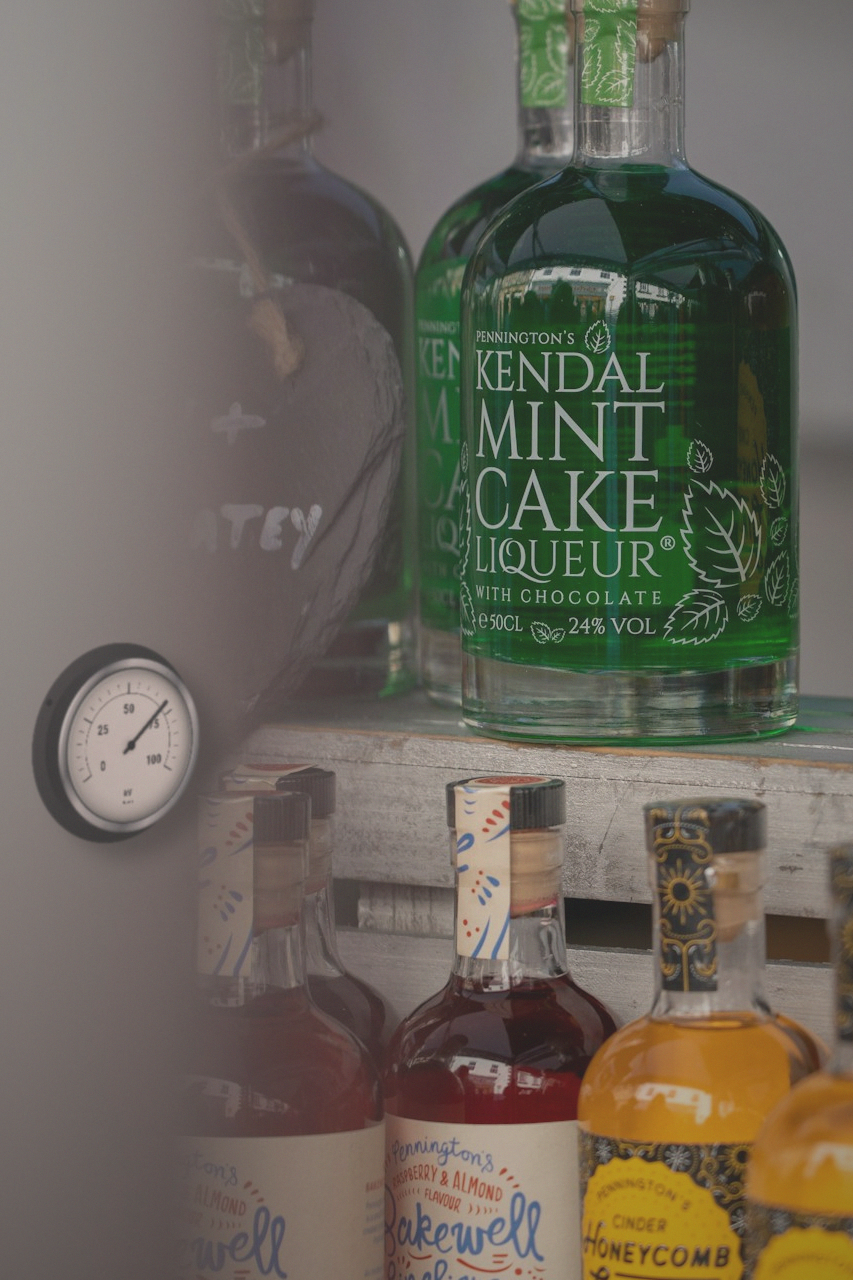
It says 70 kV
